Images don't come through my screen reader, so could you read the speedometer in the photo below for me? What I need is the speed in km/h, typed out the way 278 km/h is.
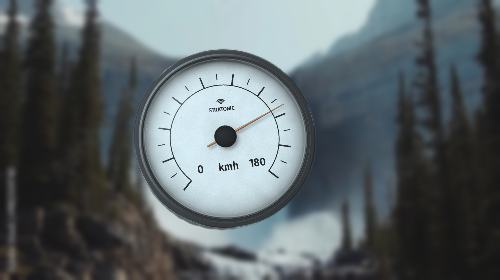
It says 135 km/h
